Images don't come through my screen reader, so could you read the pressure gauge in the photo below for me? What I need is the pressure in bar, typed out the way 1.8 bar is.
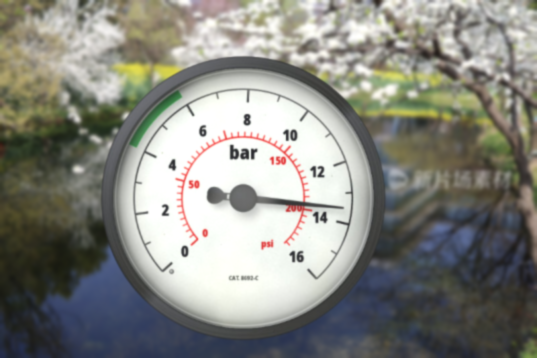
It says 13.5 bar
